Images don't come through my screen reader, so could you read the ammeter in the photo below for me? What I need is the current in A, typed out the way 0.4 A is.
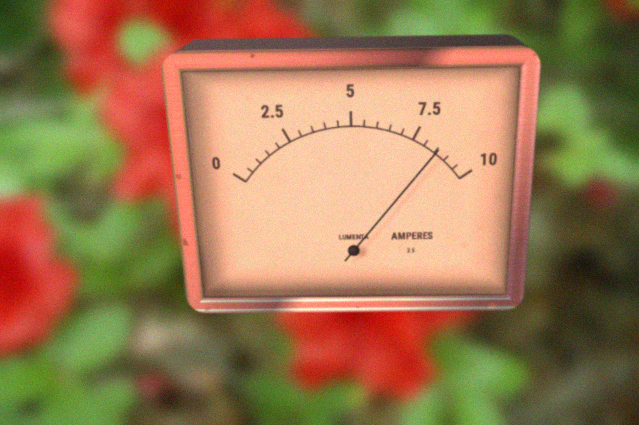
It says 8.5 A
